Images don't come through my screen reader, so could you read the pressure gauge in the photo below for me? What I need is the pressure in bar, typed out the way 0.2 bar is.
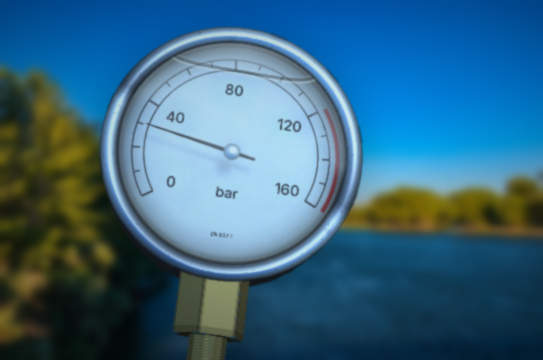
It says 30 bar
